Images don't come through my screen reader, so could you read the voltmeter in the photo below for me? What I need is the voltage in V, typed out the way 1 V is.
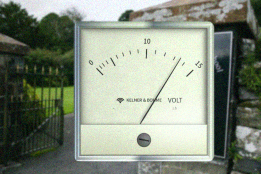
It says 13.5 V
